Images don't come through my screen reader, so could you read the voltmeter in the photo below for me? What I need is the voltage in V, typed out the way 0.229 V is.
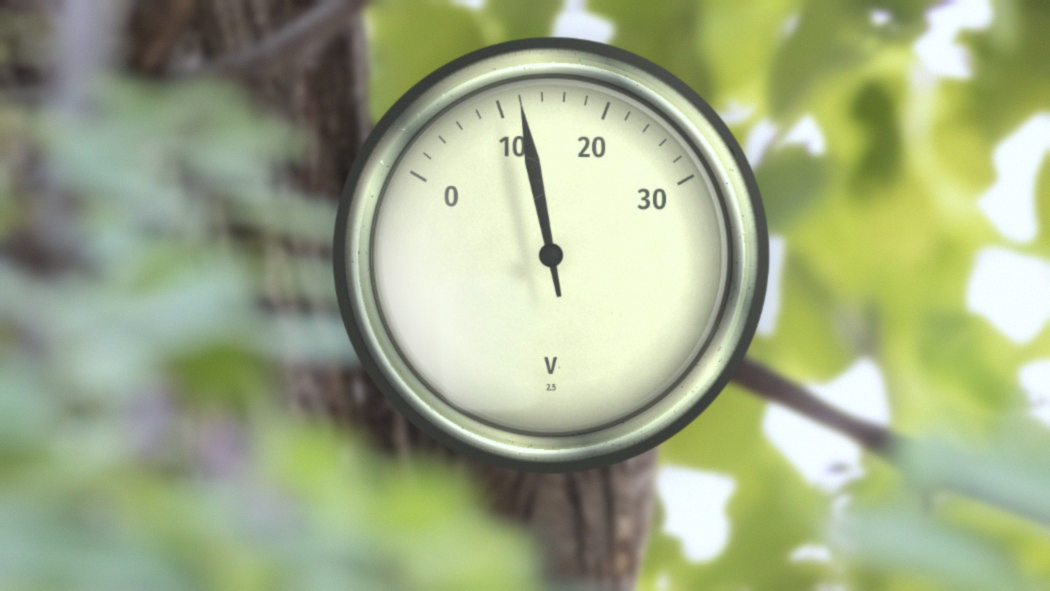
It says 12 V
